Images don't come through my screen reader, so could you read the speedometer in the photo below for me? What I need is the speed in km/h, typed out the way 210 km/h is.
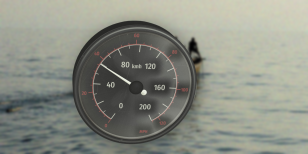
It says 60 km/h
